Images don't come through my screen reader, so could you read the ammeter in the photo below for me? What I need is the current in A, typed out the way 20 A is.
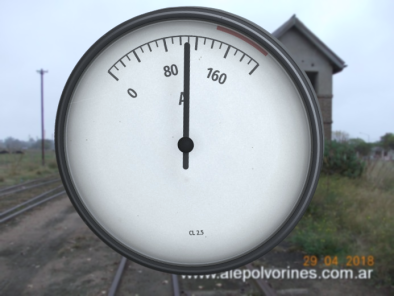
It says 110 A
